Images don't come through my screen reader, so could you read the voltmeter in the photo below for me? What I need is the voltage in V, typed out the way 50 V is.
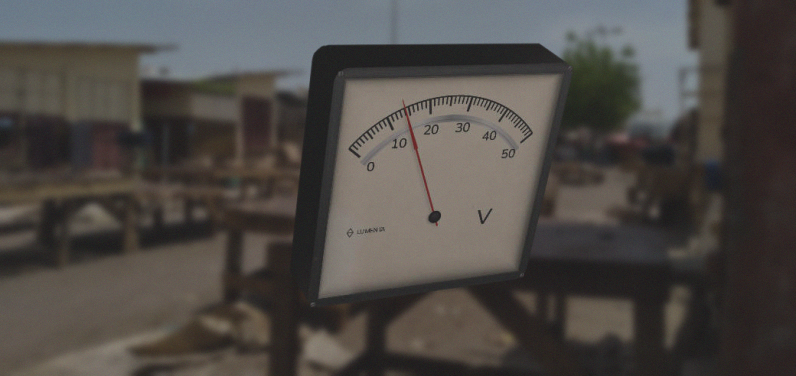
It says 14 V
